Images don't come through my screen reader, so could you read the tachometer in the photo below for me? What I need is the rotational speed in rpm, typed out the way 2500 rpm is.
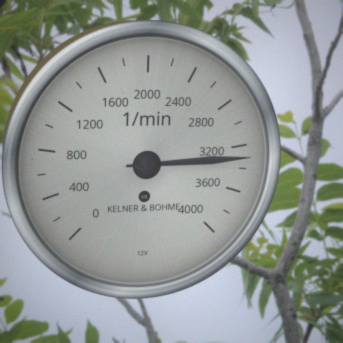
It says 3300 rpm
